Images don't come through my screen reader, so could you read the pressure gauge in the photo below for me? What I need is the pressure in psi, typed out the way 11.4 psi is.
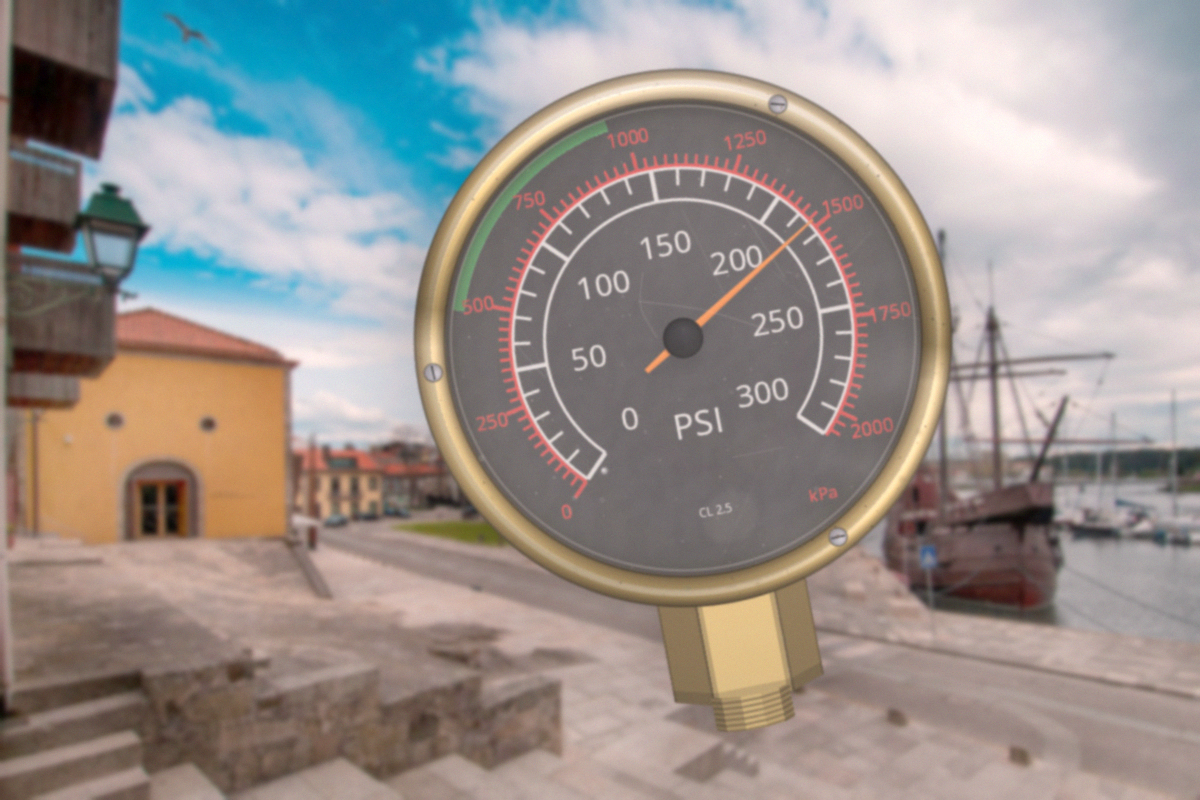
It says 215 psi
